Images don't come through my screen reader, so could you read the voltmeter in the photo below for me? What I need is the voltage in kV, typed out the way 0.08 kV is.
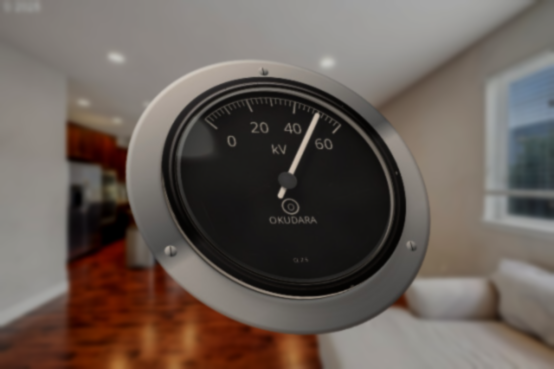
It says 50 kV
